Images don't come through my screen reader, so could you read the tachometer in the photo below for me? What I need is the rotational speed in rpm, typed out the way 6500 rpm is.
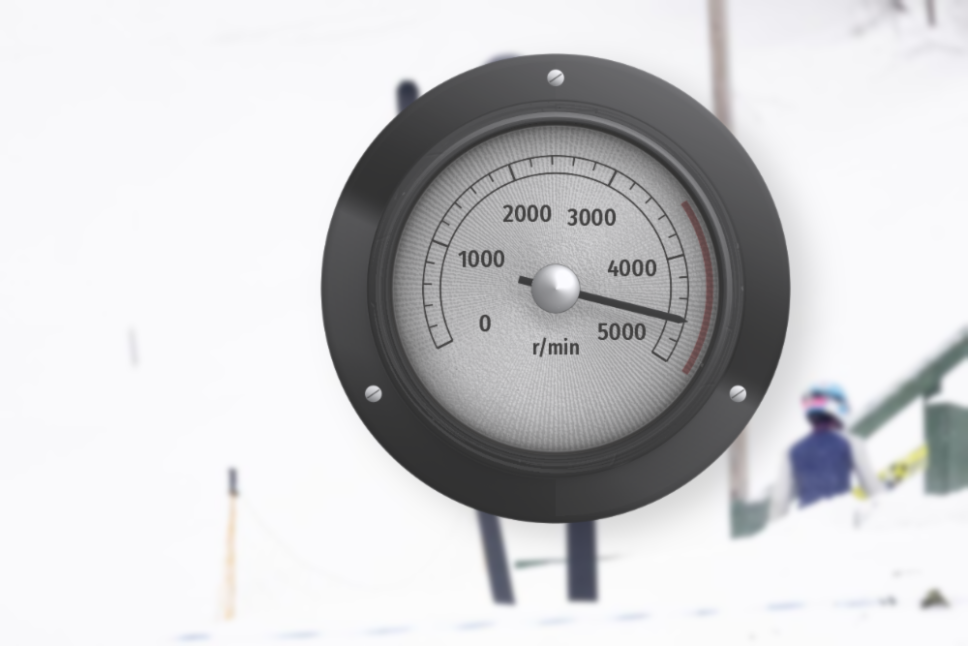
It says 4600 rpm
